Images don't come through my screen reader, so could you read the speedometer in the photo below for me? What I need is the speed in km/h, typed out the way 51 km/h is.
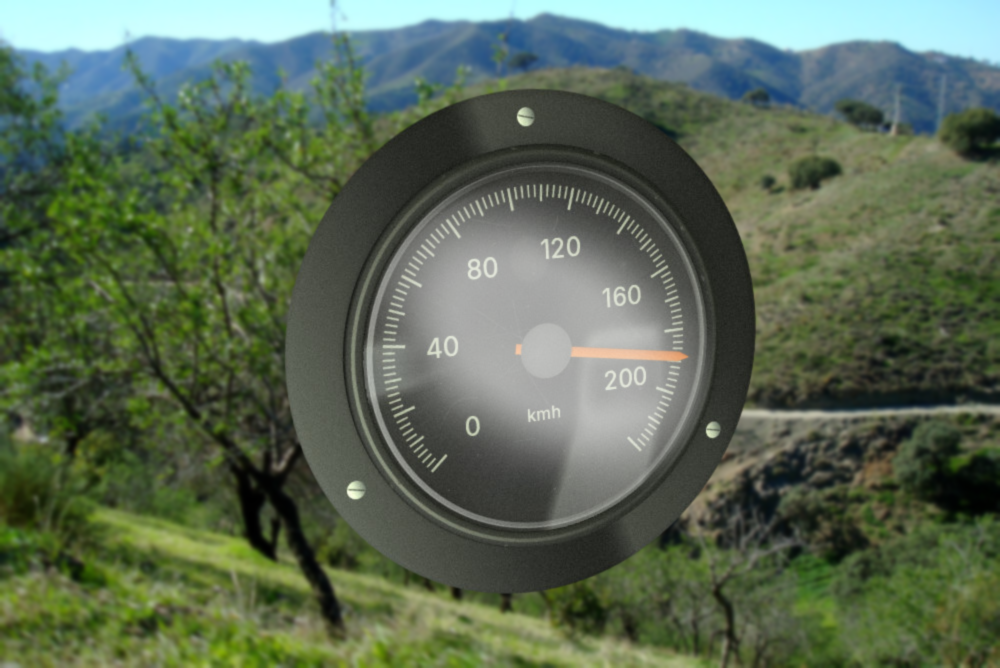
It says 188 km/h
